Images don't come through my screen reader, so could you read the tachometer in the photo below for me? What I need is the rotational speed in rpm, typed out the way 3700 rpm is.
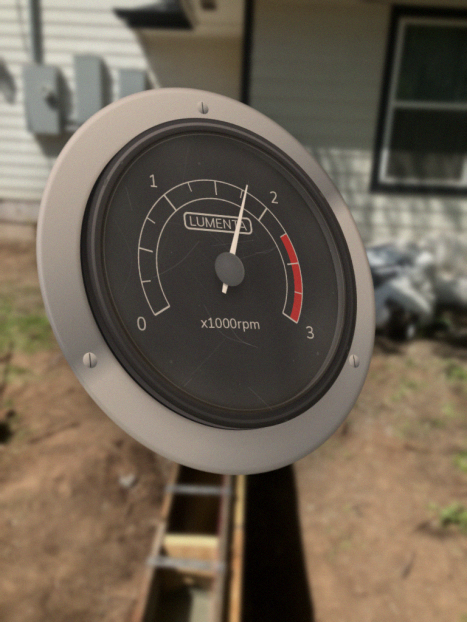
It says 1750 rpm
